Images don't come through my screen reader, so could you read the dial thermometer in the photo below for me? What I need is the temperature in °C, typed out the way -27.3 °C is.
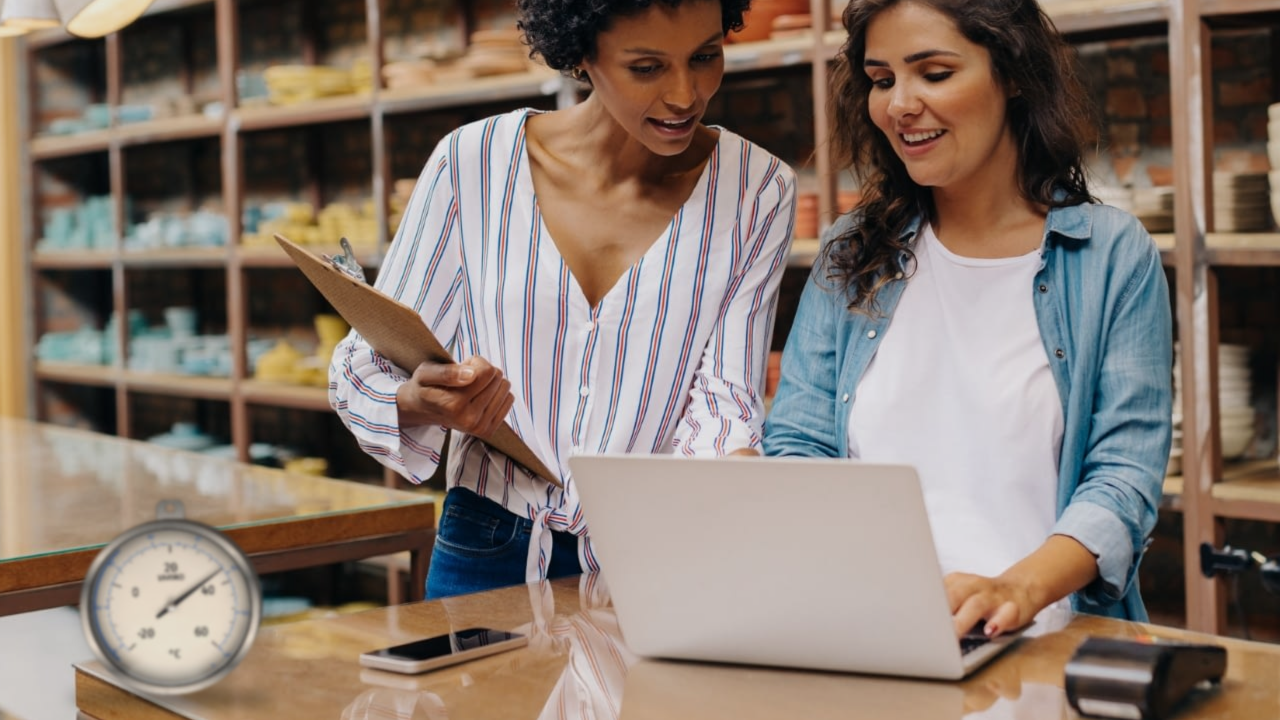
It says 36 °C
